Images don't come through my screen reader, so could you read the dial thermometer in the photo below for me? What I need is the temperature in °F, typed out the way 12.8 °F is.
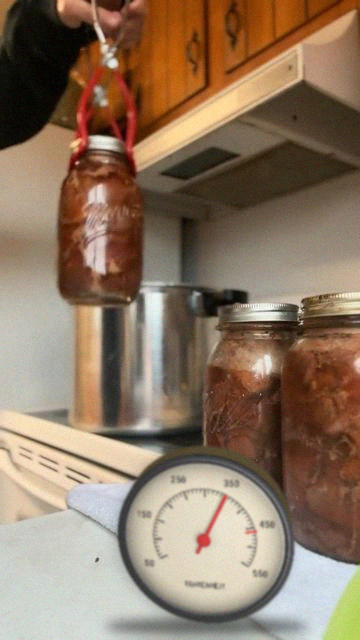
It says 350 °F
